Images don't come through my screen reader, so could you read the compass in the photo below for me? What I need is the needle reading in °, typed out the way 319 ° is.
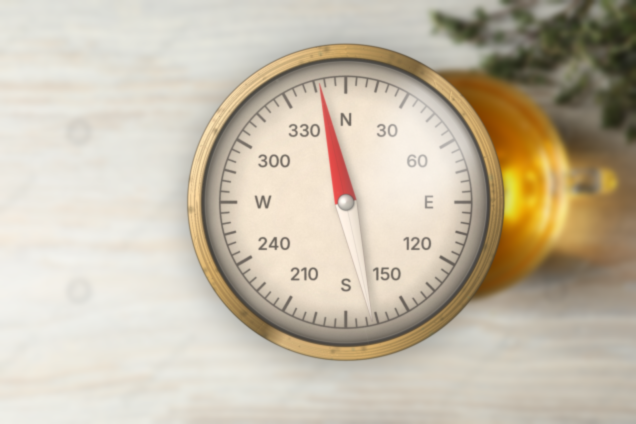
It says 347.5 °
